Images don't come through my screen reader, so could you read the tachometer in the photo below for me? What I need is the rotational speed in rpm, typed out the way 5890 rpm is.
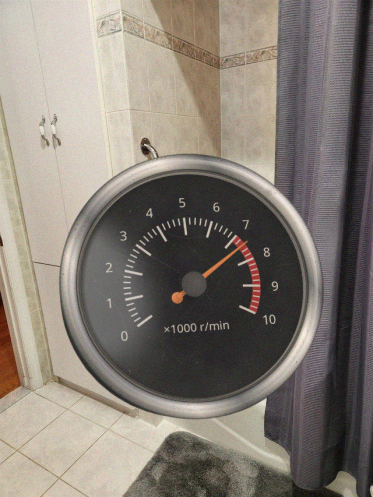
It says 7400 rpm
